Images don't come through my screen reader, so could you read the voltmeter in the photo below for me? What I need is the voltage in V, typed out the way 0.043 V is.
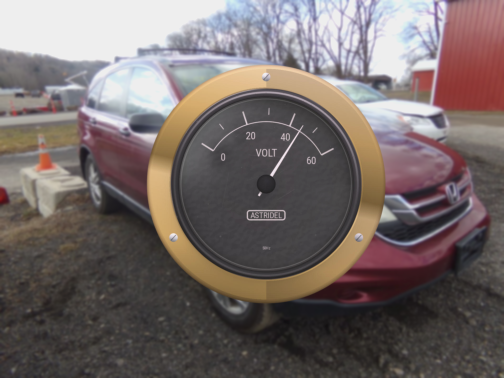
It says 45 V
